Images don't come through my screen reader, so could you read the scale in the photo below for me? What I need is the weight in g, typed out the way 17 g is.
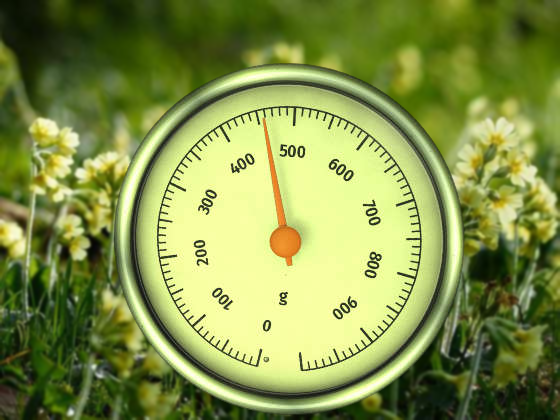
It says 460 g
